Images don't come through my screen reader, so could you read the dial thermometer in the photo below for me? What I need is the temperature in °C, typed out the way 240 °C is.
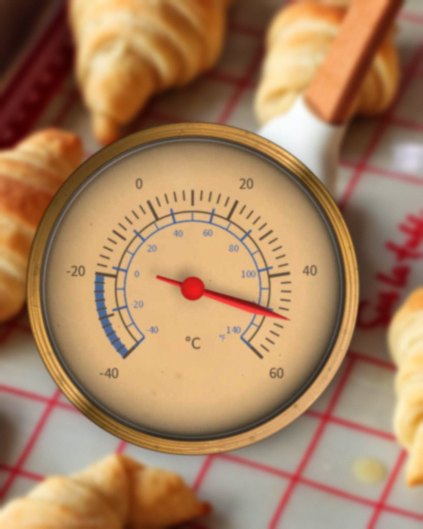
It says 50 °C
